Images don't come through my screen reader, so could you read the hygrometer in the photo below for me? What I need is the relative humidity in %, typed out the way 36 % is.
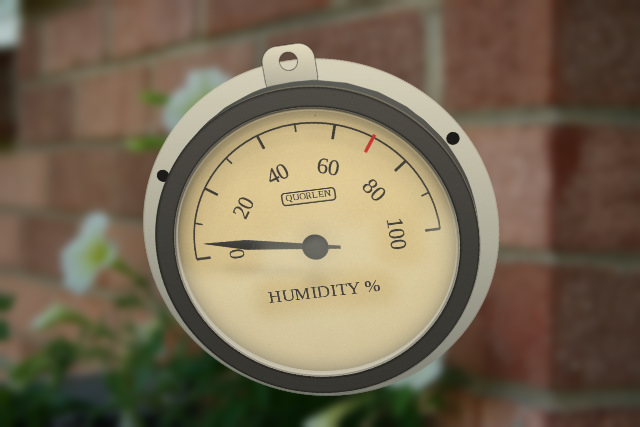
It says 5 %
